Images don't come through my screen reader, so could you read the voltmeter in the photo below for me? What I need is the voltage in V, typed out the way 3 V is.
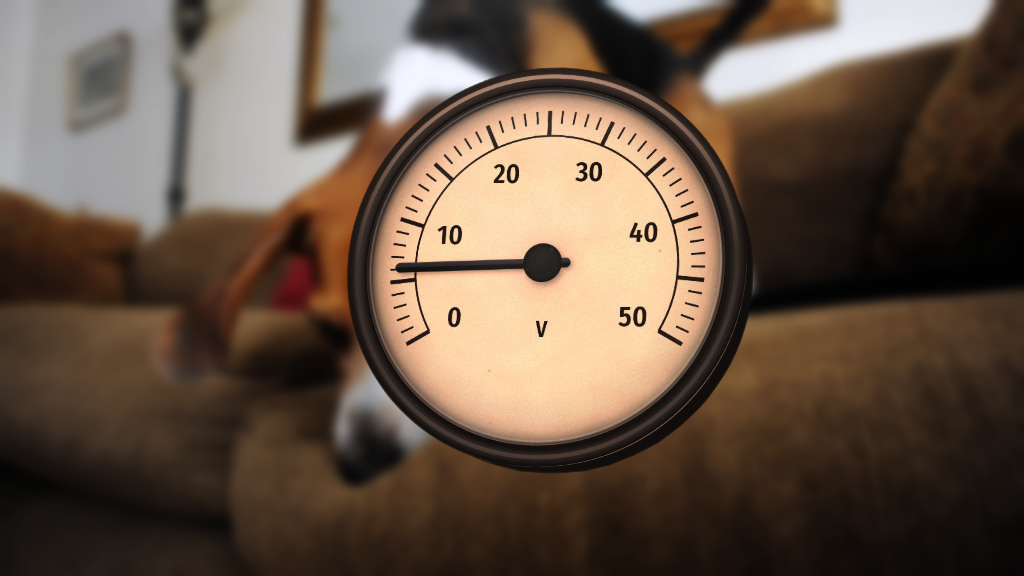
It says 6 V
